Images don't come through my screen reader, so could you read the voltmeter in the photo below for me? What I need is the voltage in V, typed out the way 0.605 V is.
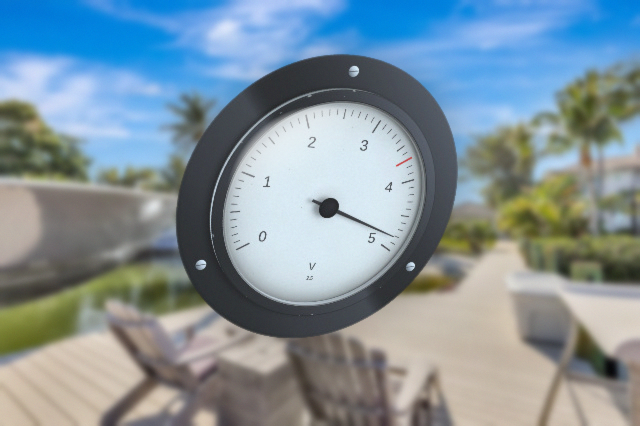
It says 4.8 V
